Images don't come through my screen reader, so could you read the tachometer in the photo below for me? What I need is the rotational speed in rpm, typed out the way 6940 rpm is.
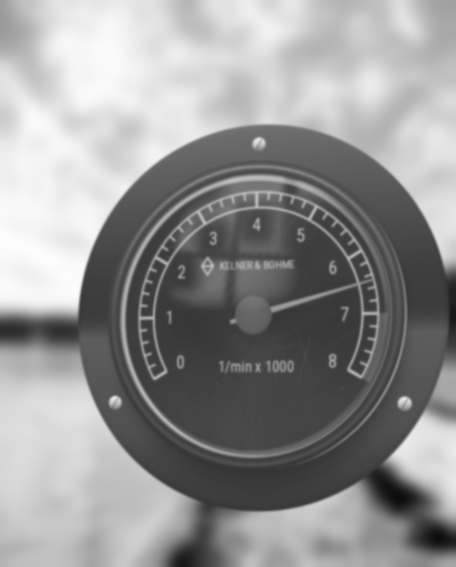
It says 6500 rpm
